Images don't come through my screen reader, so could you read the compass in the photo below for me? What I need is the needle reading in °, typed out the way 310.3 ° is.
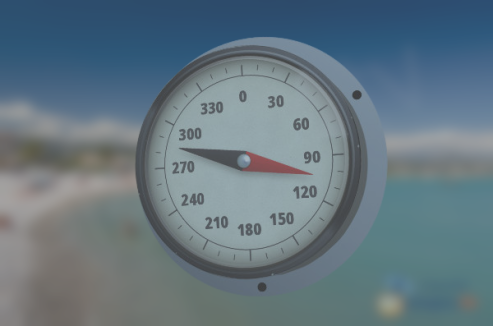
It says 105 °
